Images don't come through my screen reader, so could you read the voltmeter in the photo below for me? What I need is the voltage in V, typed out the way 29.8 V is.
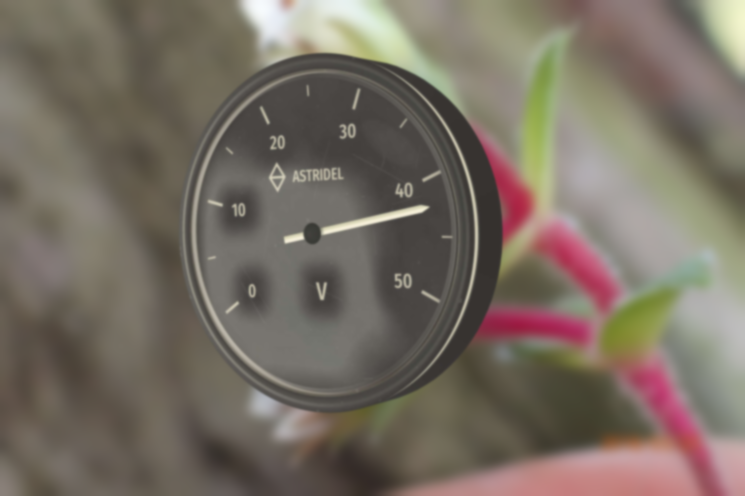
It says 42.5 V
